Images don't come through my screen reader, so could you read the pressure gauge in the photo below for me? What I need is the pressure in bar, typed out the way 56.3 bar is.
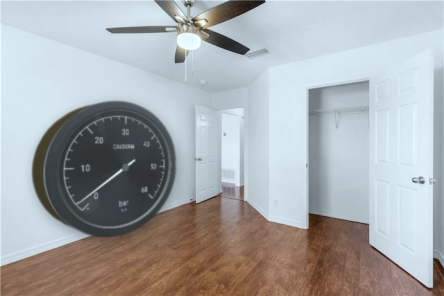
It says 2 bar
